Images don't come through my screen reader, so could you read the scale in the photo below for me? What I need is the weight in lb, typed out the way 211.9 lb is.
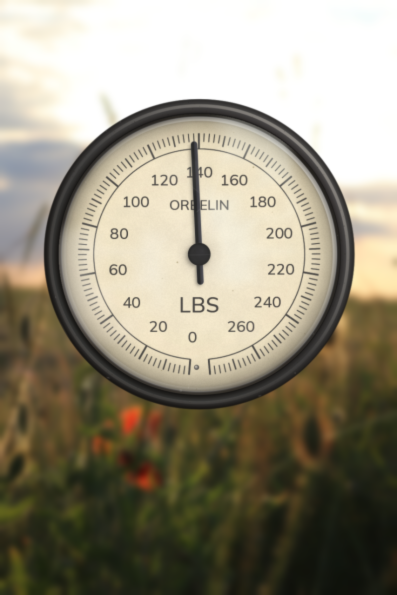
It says 138 lb
